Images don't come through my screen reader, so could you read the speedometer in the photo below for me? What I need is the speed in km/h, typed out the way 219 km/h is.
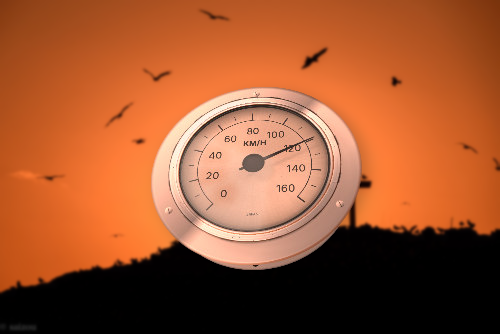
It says 120 km/h
